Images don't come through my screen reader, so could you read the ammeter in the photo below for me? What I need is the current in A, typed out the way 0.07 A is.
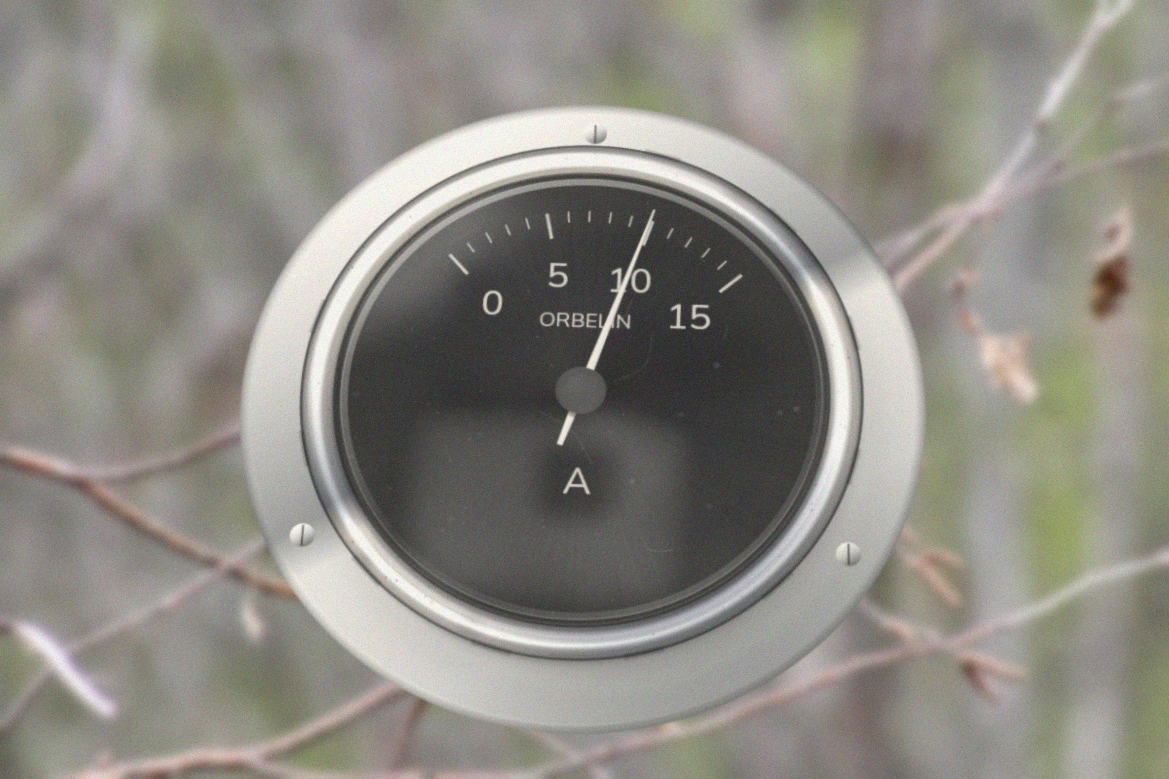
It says 10 A
